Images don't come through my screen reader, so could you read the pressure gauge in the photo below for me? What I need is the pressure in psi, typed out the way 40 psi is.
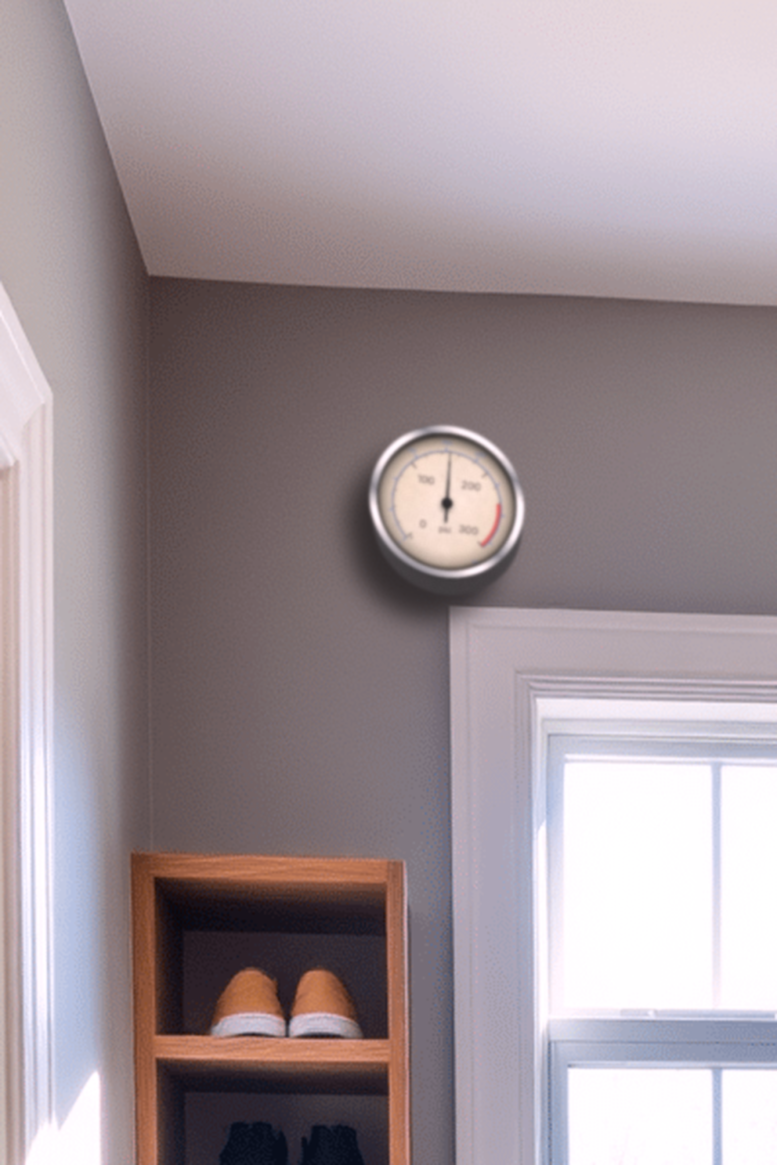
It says 150 psi
